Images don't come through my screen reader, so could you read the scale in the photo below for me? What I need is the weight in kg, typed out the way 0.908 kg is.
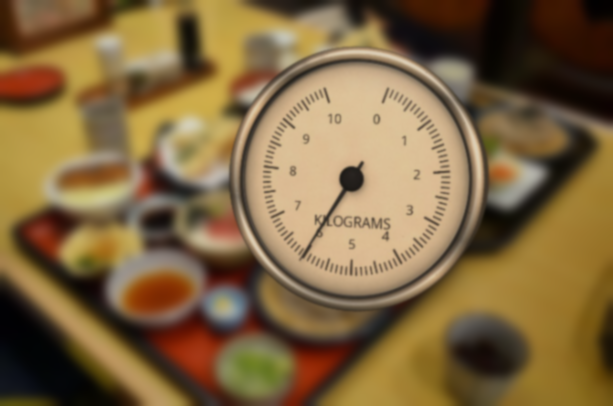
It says 6 kg
